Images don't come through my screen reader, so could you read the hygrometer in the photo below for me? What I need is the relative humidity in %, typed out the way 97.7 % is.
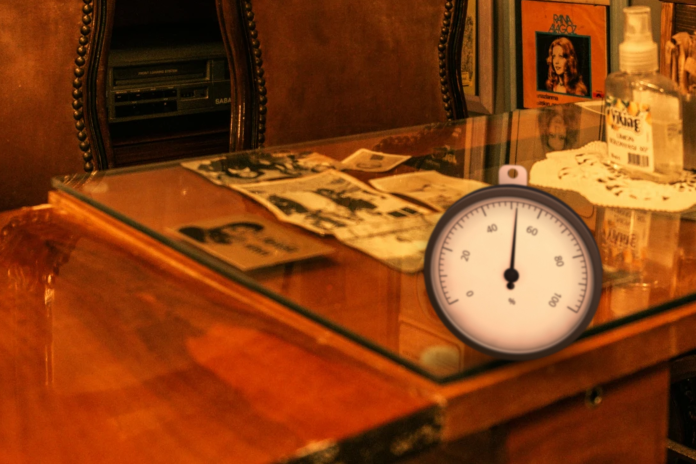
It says 52 %
